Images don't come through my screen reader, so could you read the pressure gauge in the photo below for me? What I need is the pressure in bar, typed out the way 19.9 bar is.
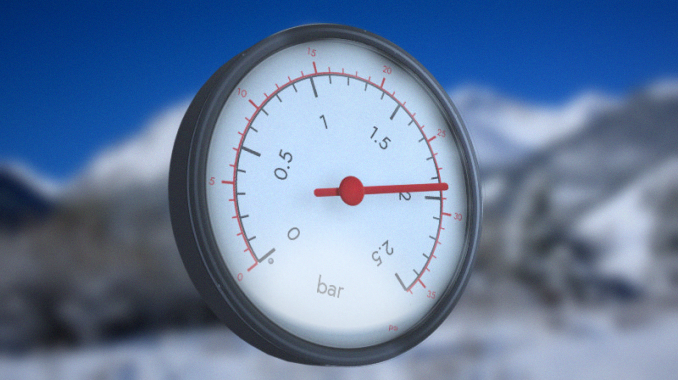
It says 1.95 bar
